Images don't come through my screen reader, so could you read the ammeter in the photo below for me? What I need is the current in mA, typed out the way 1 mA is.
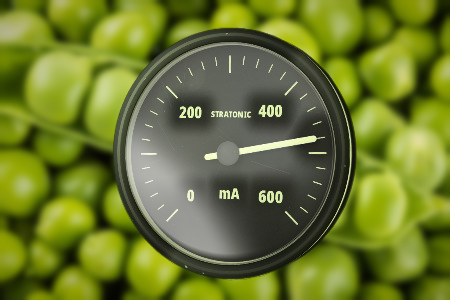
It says 480 mA
